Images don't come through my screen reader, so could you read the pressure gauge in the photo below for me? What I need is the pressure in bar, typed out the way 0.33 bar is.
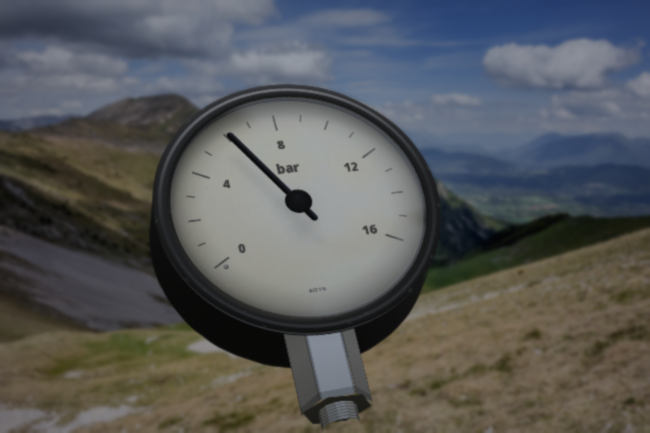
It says 6 bar
